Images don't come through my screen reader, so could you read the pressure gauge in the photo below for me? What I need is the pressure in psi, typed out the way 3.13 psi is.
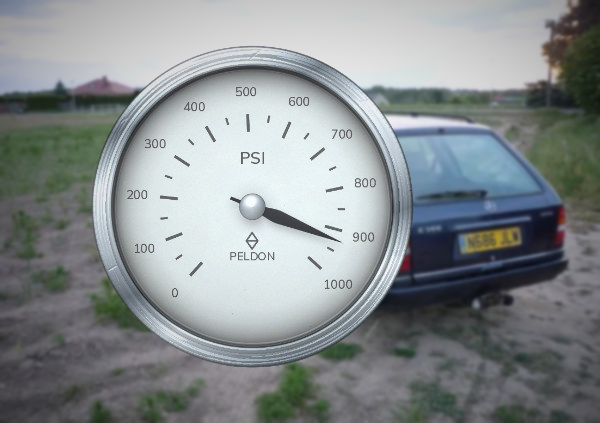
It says 925 psi
